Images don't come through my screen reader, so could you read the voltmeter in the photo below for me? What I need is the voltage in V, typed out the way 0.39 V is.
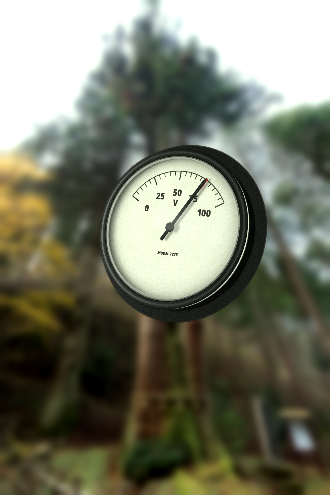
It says 75 V
